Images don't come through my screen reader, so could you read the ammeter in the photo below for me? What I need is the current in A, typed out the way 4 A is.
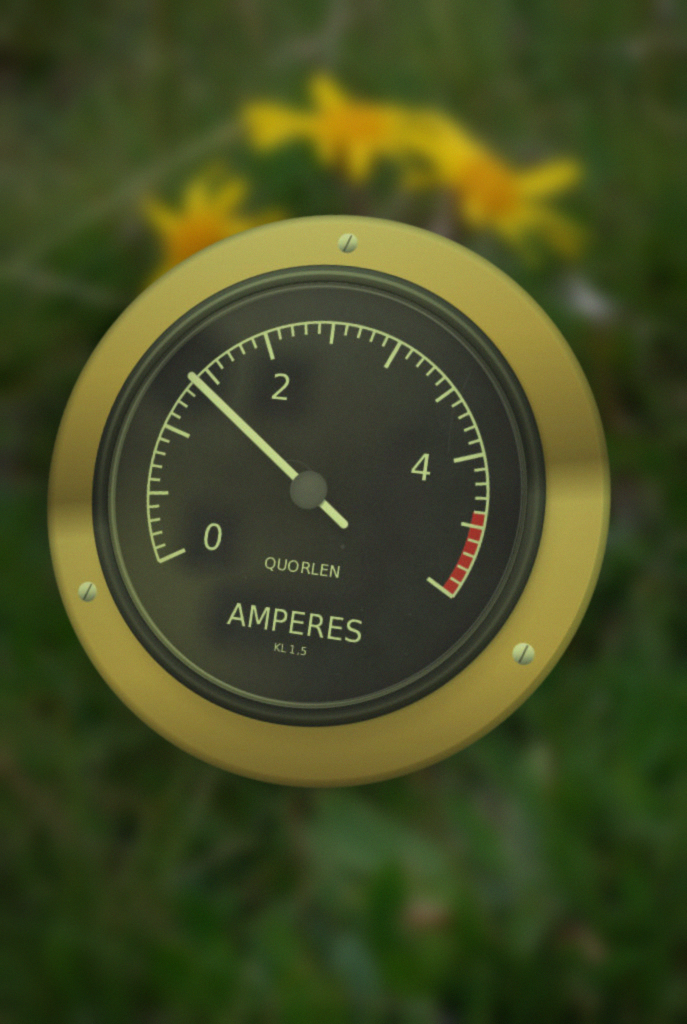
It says 1.4 A
